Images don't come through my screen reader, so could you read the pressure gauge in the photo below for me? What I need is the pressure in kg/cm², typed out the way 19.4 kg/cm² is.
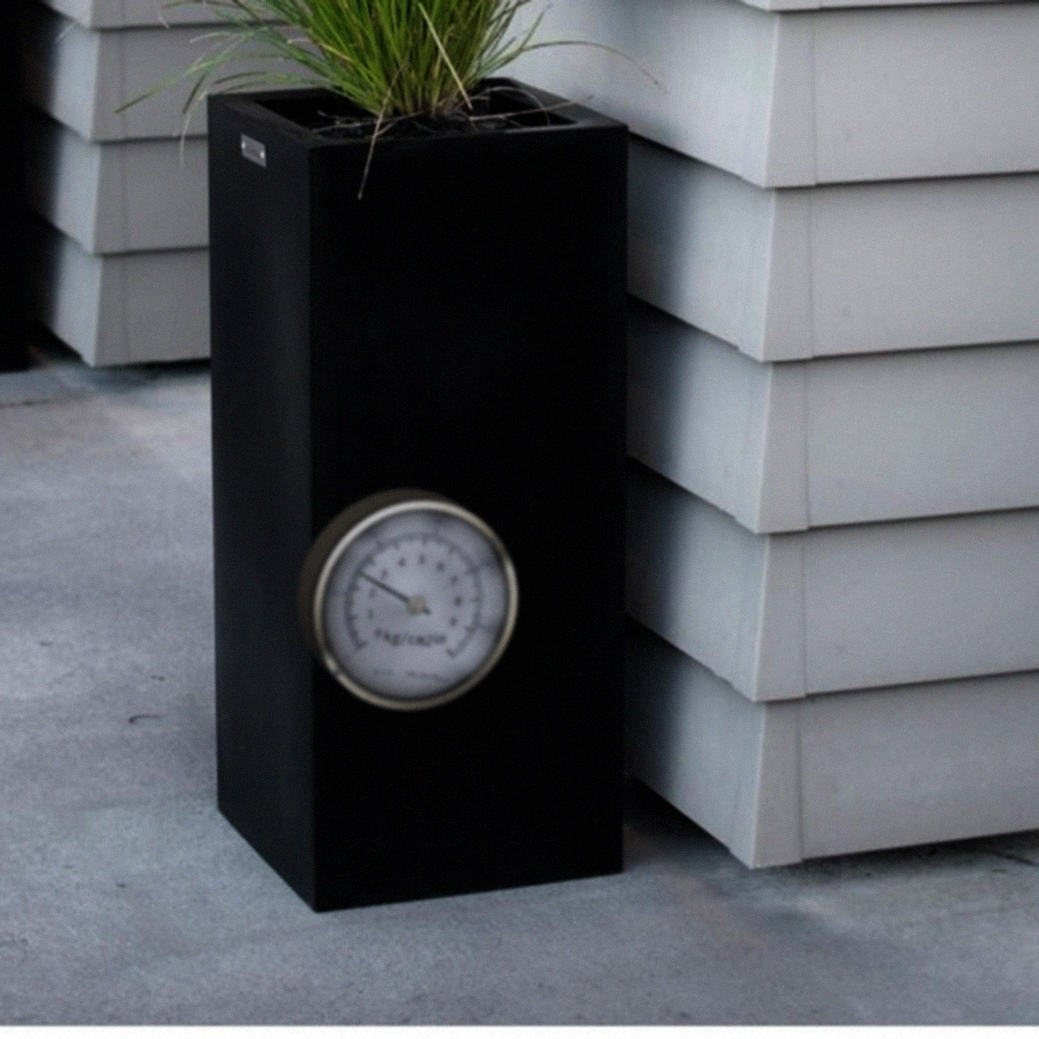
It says 2.5 kg/cm²
